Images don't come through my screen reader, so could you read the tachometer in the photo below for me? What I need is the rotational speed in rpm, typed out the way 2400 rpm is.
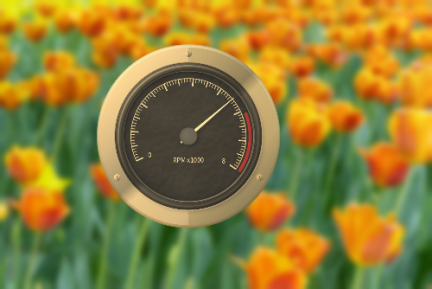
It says 5500 rpm
